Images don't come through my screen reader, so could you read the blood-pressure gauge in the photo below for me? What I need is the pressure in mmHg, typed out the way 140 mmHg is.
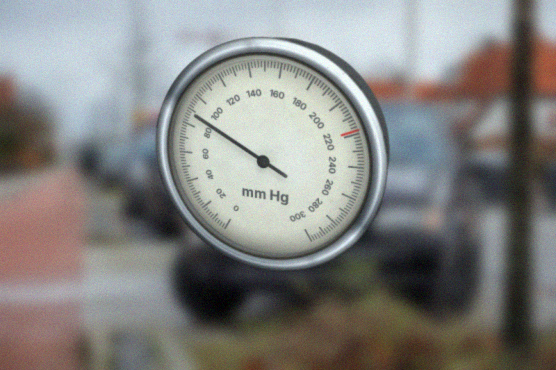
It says 90 mmHg
